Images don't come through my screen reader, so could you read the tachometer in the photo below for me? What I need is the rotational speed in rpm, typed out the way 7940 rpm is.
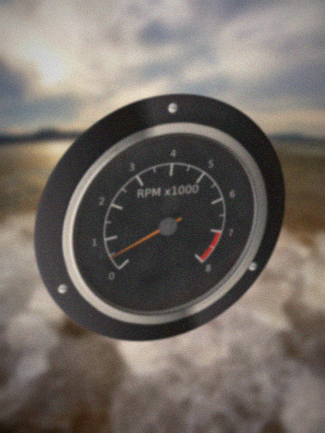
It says 500 rpm
